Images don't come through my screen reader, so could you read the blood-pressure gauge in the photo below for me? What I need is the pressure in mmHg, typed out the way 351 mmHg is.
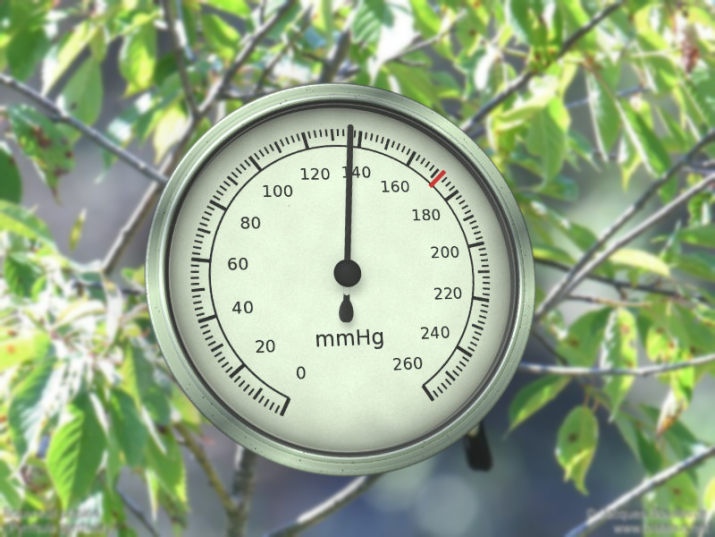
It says 136 mmHg
